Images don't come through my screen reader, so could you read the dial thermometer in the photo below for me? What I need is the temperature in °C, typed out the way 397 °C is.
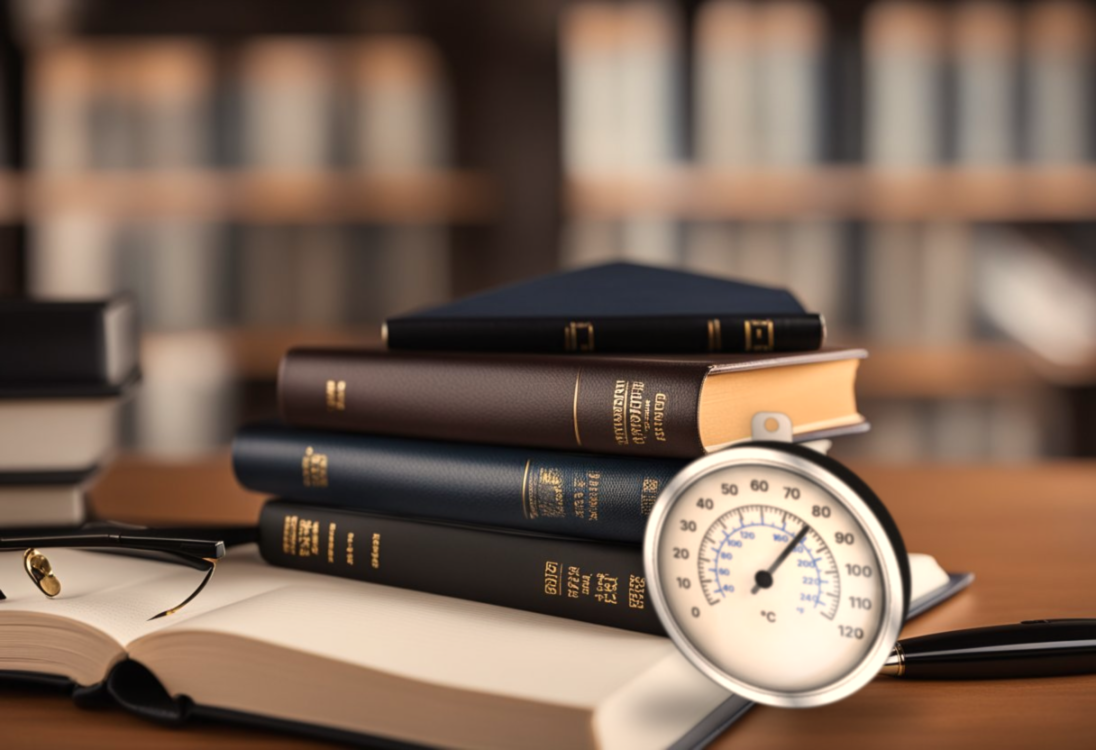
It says 80 °C
